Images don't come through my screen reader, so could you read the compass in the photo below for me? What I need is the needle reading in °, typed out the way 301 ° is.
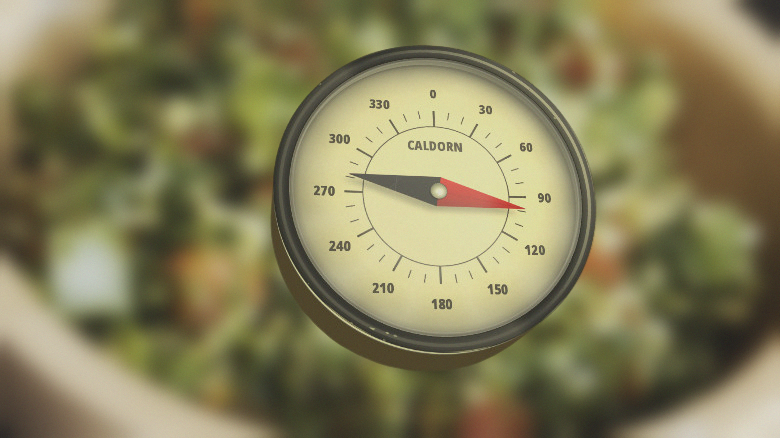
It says 100 °
